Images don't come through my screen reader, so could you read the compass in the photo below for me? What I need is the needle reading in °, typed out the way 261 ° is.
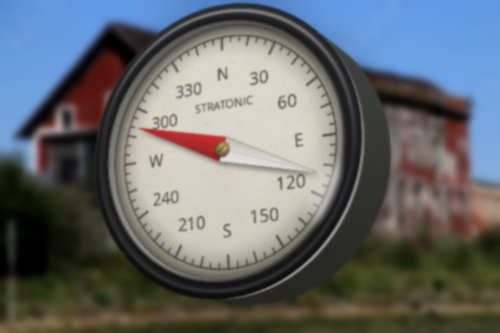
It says 290 °
